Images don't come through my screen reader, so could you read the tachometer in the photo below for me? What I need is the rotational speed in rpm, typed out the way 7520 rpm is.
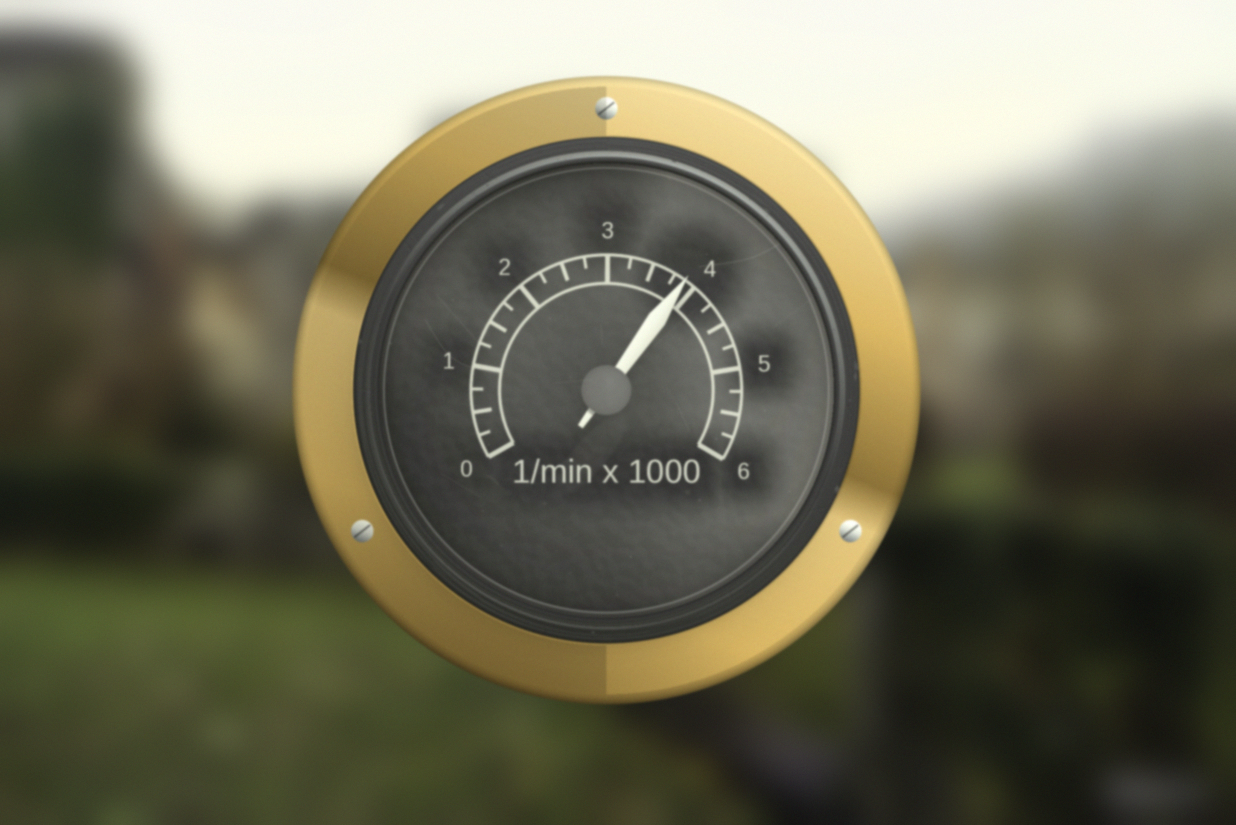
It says 3875 rpm
